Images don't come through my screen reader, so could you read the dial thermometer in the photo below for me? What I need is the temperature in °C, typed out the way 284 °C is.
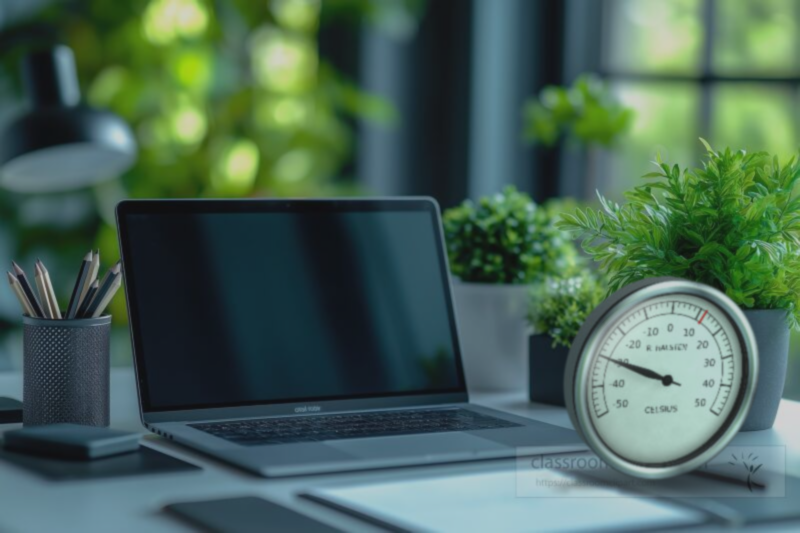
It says -30 °C
